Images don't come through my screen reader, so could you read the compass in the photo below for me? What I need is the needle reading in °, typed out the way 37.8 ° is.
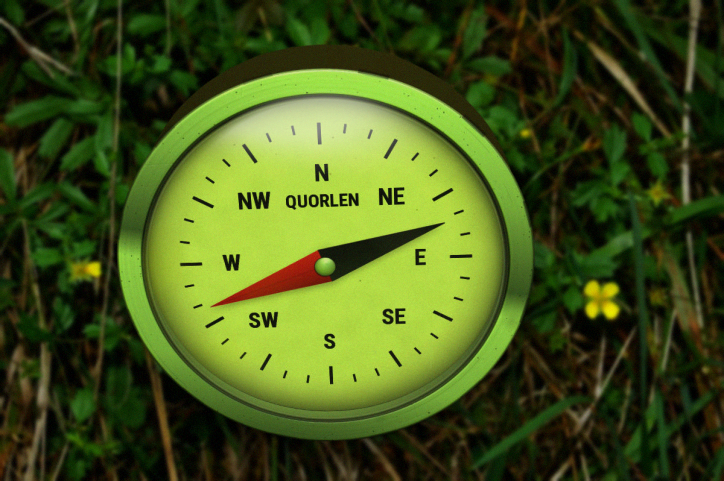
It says 250 °
